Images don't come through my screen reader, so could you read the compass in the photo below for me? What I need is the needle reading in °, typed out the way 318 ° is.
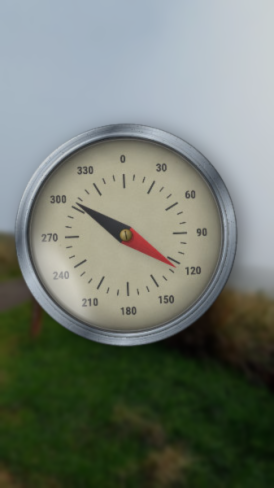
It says 125 °
